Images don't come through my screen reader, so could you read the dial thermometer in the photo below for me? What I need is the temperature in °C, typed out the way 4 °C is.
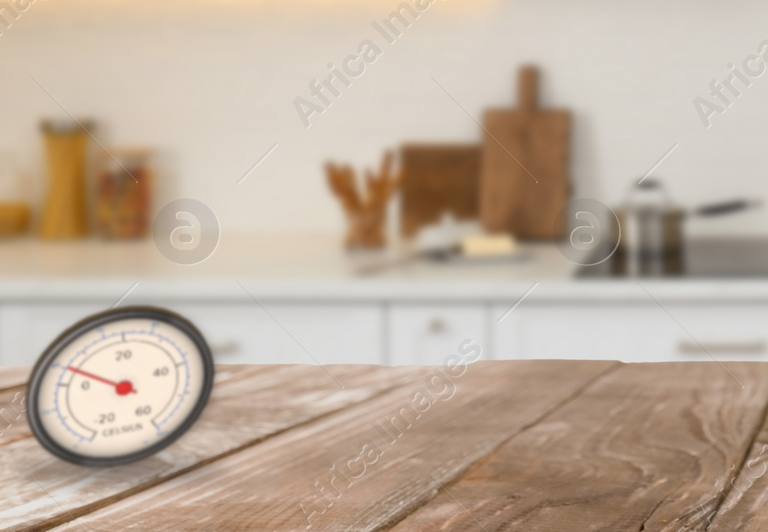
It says 5 °C
